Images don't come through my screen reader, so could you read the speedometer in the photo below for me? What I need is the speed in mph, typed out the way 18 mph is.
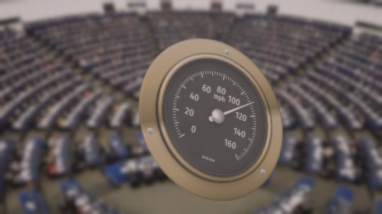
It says 110 mph
